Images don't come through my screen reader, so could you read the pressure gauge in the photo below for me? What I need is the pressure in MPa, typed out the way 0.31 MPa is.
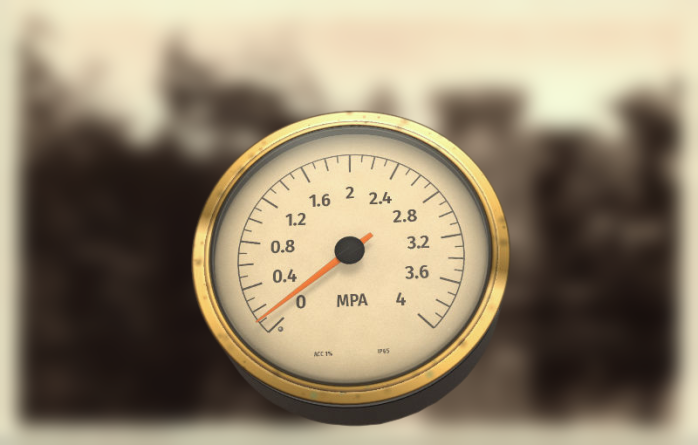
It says 0.1 MPa
